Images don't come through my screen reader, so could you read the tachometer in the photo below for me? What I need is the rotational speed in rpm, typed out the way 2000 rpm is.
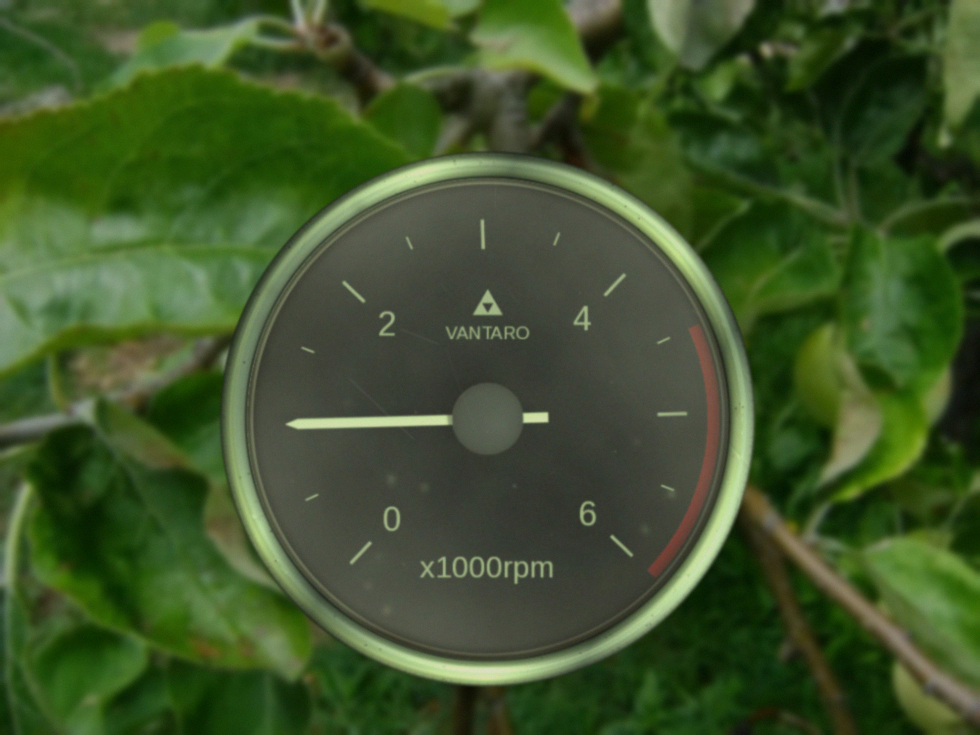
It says 1000 rpm
